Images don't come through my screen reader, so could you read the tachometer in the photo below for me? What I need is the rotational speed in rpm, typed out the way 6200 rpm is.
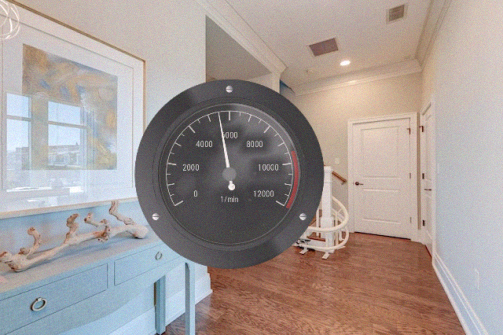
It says 5500 rpm
